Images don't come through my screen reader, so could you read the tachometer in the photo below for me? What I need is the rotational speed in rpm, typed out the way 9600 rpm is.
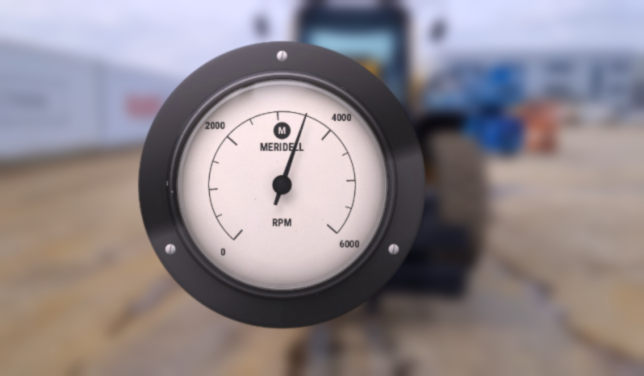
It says 3500 rpm
